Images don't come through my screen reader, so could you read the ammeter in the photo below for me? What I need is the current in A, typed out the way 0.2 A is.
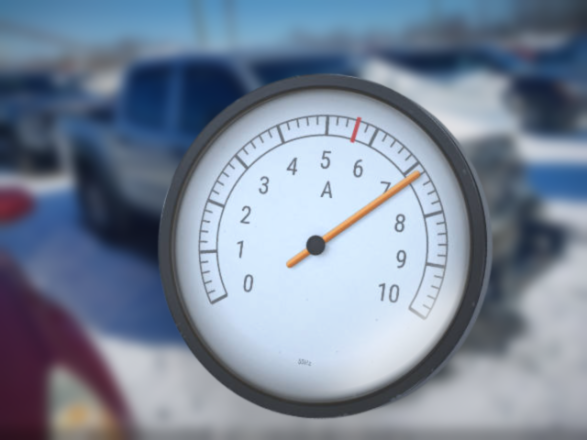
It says 7.2 A
